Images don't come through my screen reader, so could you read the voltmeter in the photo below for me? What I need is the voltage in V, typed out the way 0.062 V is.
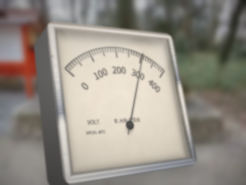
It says 300 V
